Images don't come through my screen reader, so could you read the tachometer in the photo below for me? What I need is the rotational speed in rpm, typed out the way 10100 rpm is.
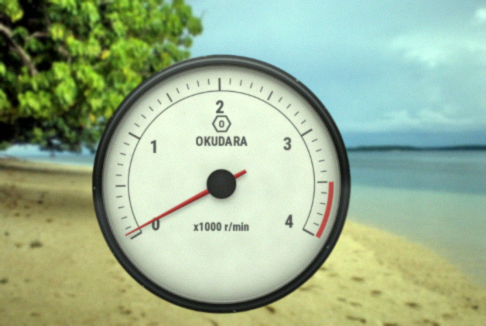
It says 50 rpm
